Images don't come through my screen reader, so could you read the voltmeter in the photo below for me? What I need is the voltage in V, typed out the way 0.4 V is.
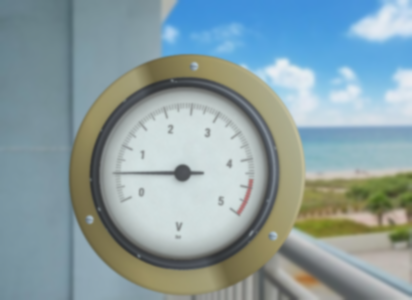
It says 0.5 V
